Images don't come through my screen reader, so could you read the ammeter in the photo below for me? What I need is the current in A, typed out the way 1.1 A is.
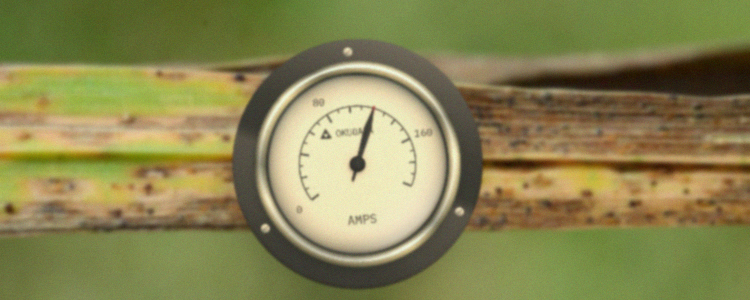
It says 120 A
